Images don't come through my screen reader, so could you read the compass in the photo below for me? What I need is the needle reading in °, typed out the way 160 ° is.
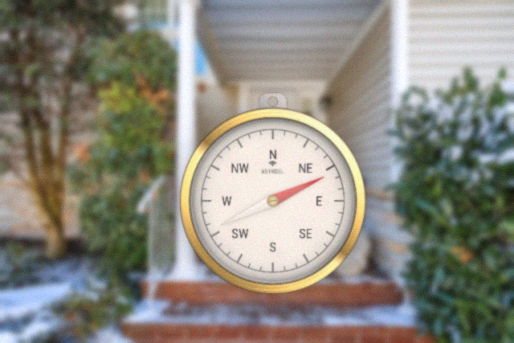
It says 65 °
